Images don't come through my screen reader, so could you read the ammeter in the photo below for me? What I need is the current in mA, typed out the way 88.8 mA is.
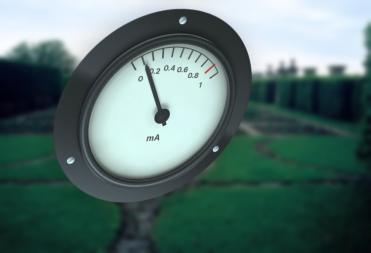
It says 0.1 mA
